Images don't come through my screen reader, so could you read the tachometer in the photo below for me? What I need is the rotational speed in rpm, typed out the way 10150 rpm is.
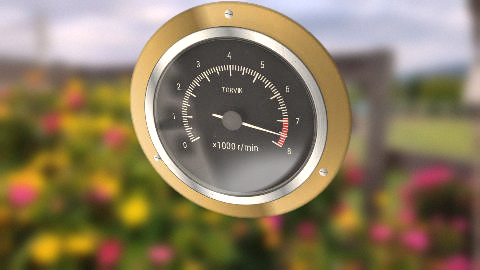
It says 7500 rpm
